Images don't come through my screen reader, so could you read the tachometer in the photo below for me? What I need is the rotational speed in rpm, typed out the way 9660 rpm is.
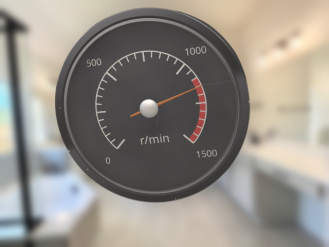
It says 1150 rpm
